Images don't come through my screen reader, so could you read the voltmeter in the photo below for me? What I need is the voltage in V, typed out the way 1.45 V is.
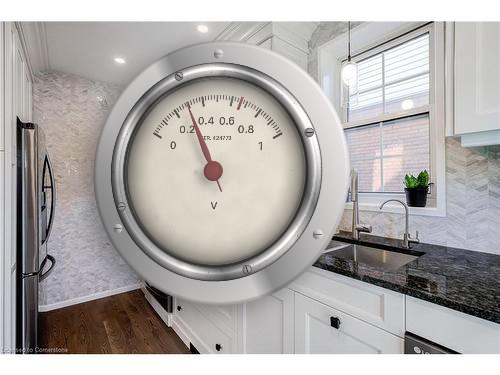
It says 0.3 V
